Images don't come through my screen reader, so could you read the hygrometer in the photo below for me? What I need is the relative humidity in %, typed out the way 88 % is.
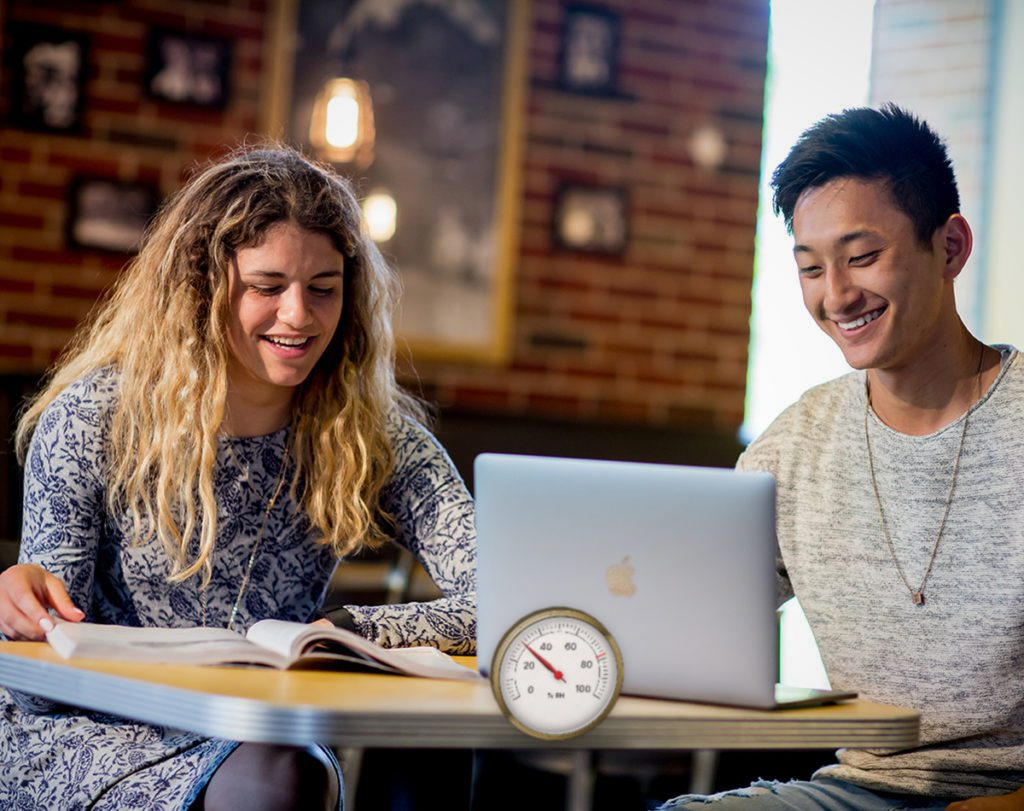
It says 30 %
